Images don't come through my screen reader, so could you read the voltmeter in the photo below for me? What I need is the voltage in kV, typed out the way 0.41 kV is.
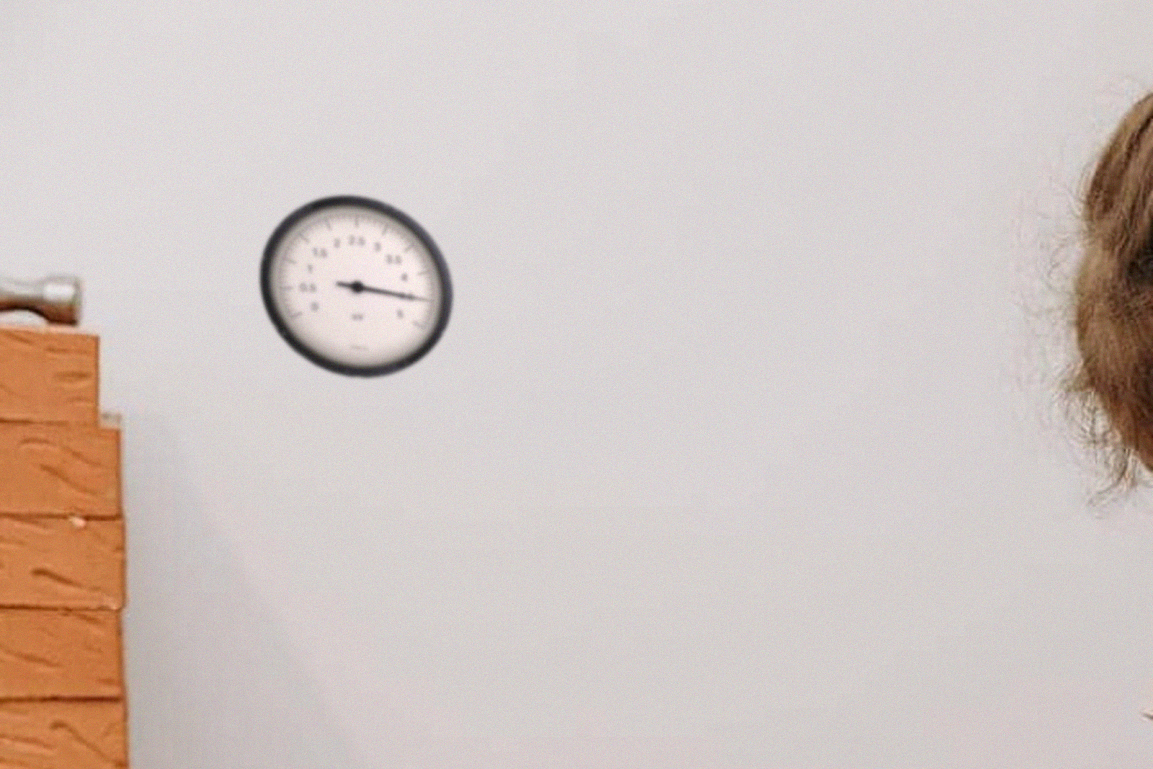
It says 4.5 kV
